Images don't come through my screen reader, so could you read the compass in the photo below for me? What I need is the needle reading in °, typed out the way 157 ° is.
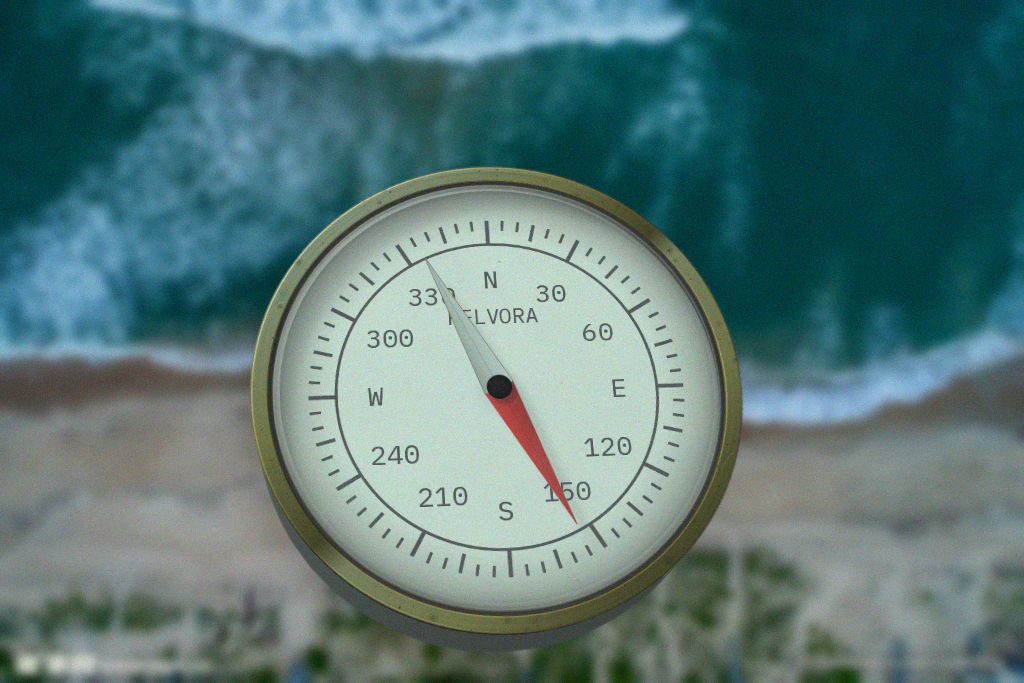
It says 155 °
